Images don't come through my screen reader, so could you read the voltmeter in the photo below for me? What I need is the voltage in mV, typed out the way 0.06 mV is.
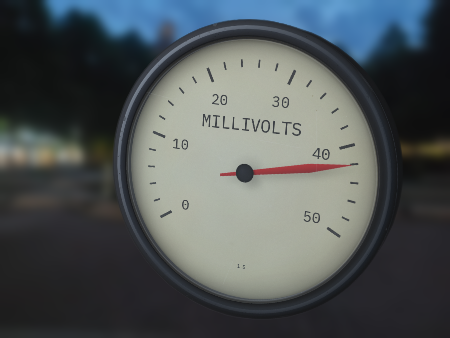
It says 42 mV
